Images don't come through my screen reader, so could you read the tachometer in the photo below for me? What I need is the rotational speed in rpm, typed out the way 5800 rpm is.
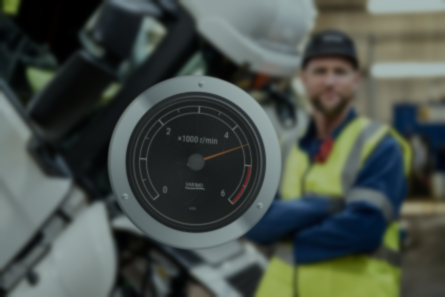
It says 4500 rpm
